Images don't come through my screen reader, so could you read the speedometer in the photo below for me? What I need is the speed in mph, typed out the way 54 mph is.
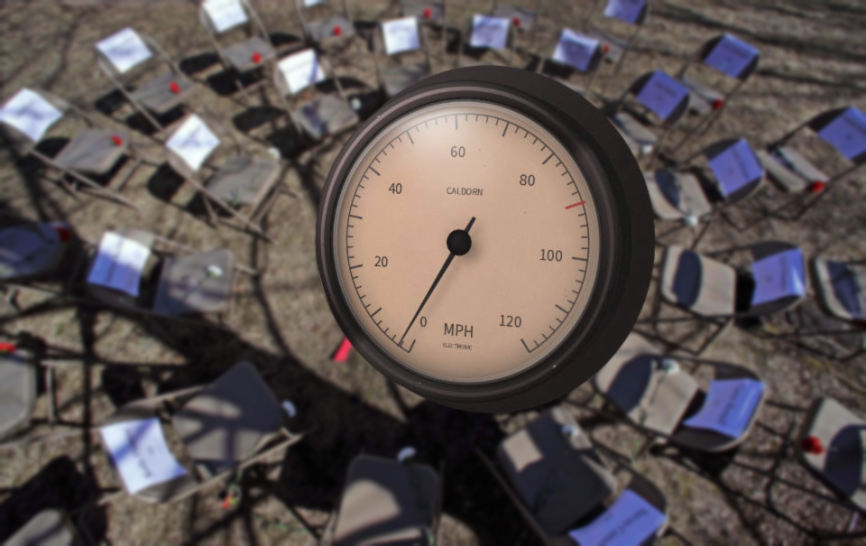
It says 2 mph
